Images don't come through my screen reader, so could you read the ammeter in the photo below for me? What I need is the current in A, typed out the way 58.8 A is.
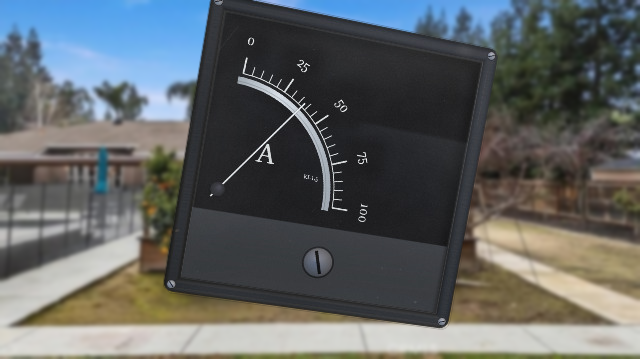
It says 37.5 A
